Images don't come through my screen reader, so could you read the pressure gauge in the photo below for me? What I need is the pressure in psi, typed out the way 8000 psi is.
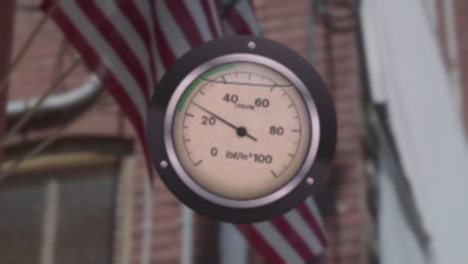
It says 25 psi
